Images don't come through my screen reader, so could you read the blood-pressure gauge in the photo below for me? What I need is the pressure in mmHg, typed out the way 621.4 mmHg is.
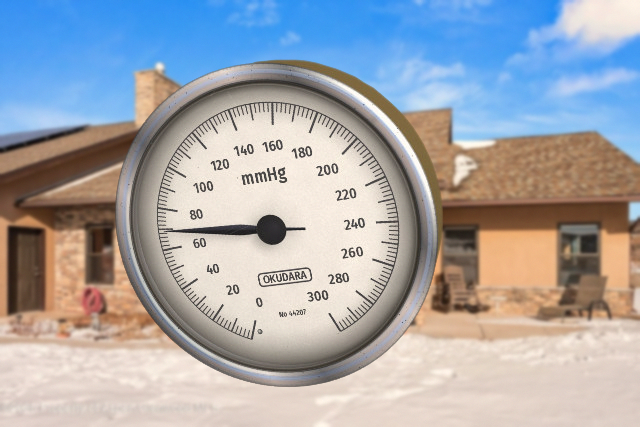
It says 70 mmHg
